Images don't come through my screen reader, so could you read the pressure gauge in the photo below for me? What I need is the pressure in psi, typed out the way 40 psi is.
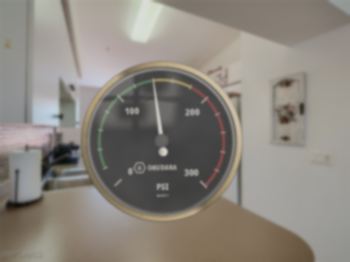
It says 140 psi
